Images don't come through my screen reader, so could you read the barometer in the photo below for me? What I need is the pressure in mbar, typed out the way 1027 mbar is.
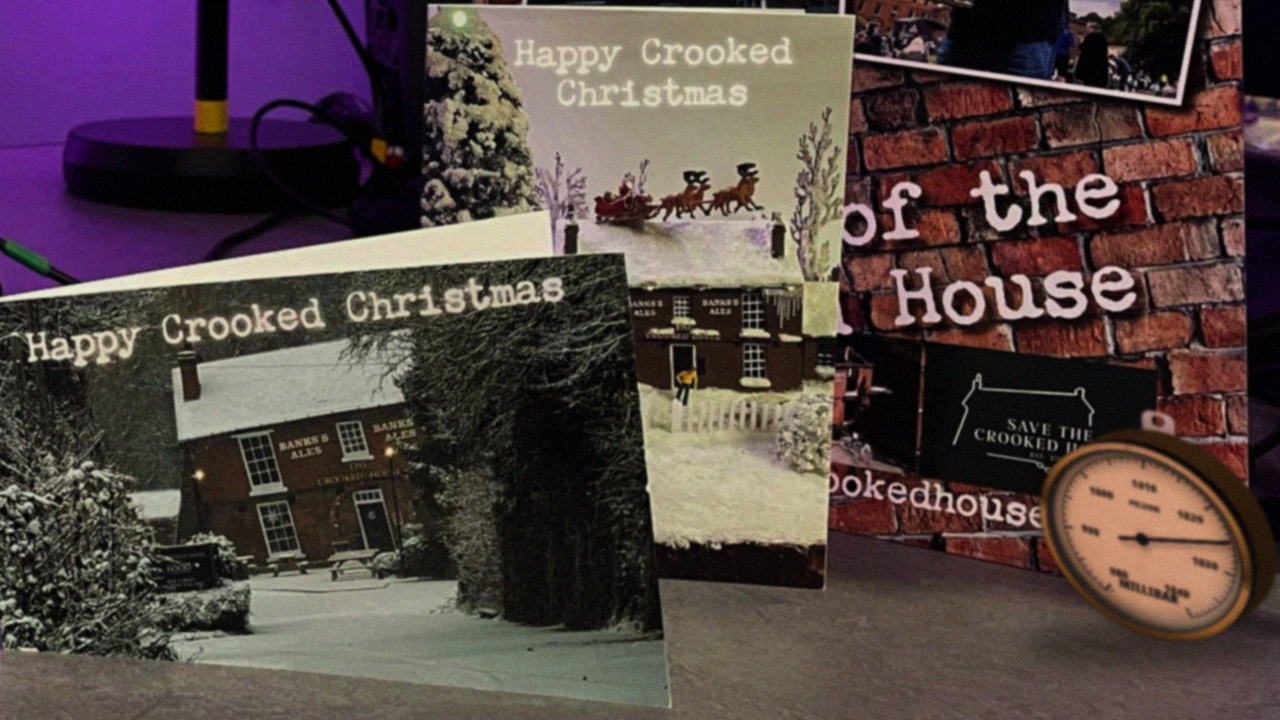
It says 1025 mbar
